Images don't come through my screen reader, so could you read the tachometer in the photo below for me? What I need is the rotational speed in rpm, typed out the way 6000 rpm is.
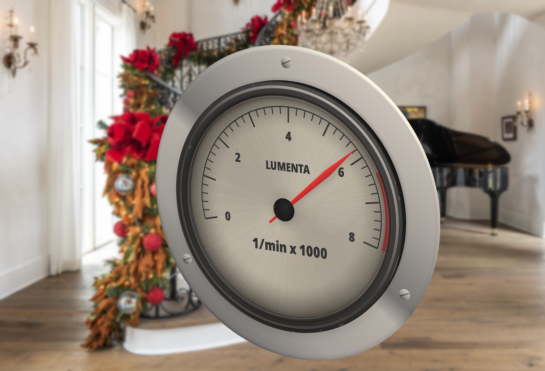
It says 5800 rpm
